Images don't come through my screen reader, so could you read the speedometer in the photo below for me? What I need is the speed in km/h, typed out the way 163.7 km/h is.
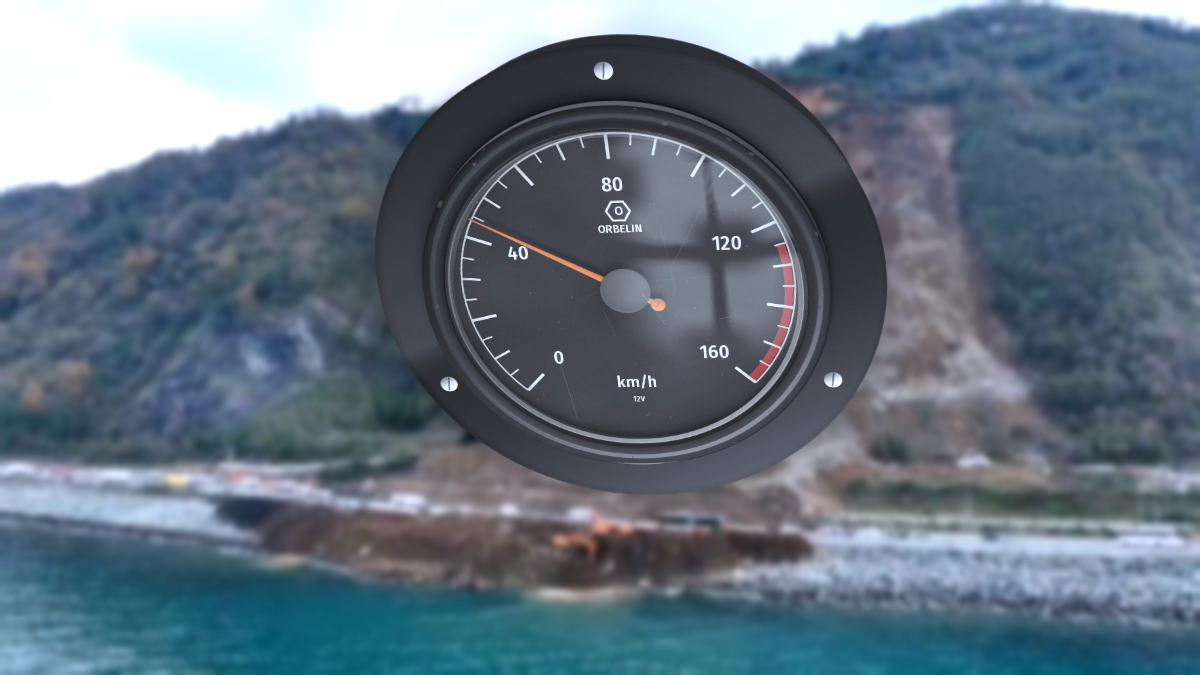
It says 45 km/h
